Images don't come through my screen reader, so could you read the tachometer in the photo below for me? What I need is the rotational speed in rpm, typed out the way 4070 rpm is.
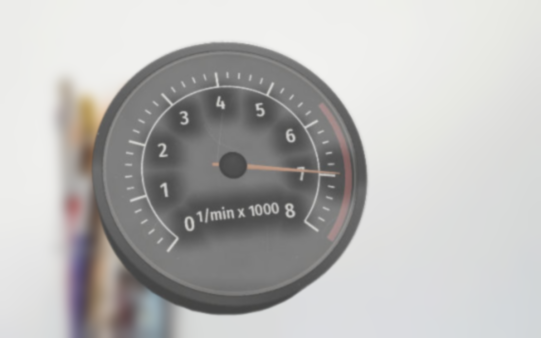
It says 7000 rpm
